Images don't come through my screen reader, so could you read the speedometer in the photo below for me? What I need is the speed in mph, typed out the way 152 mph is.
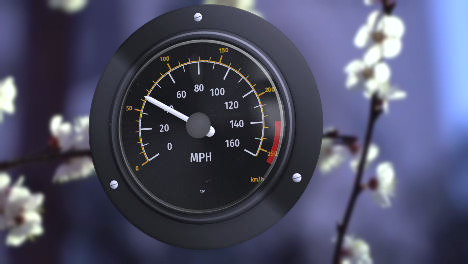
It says 40 mph
